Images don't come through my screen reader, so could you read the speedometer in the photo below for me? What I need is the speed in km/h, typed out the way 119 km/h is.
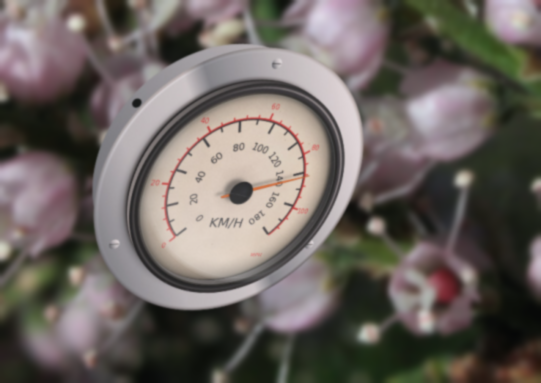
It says 140 km/h
